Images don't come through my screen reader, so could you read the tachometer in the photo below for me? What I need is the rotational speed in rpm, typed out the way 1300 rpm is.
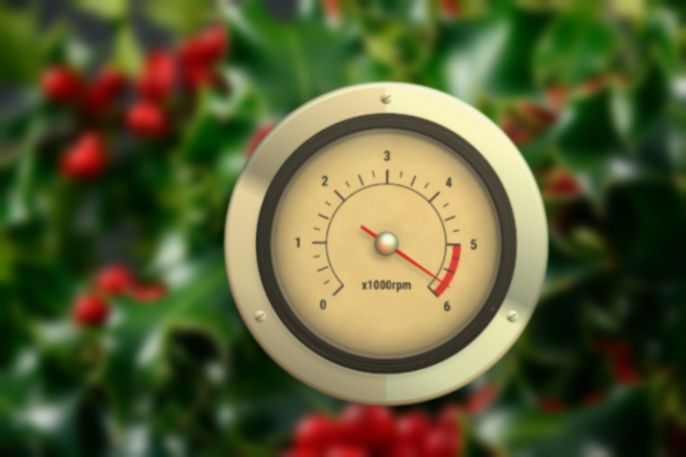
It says 5750 rpm
